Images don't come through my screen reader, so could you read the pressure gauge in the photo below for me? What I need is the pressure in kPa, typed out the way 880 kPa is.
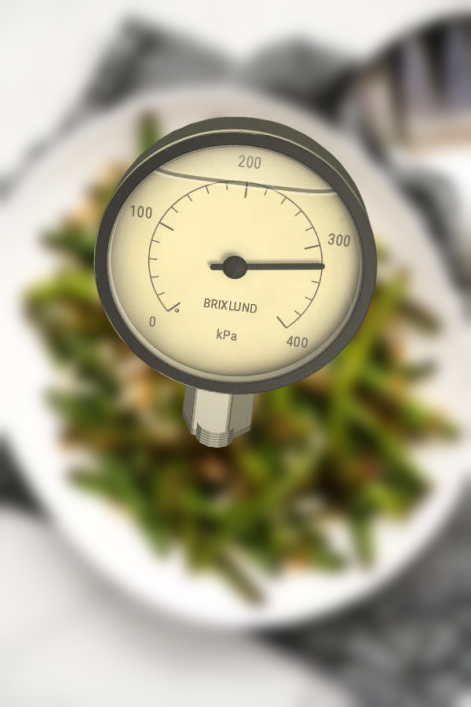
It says 320 kPa
